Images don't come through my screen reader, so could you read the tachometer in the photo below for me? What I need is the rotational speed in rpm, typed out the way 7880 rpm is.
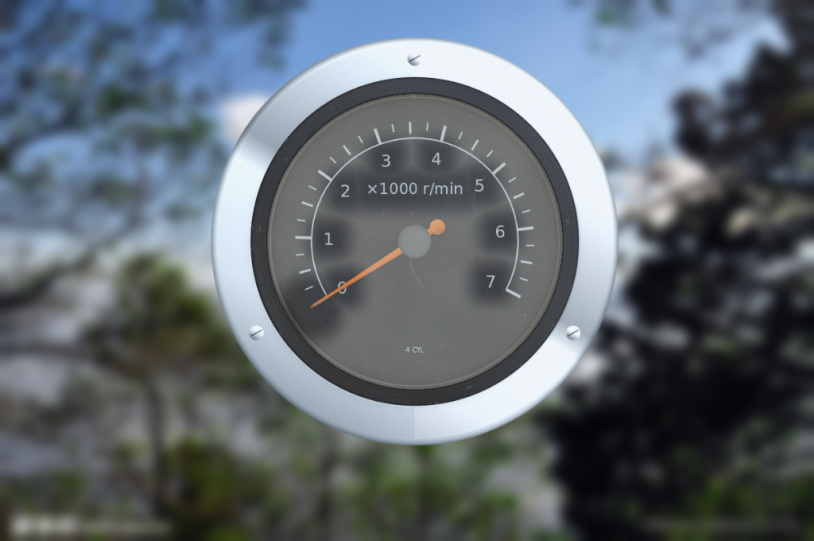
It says 0 rpm
